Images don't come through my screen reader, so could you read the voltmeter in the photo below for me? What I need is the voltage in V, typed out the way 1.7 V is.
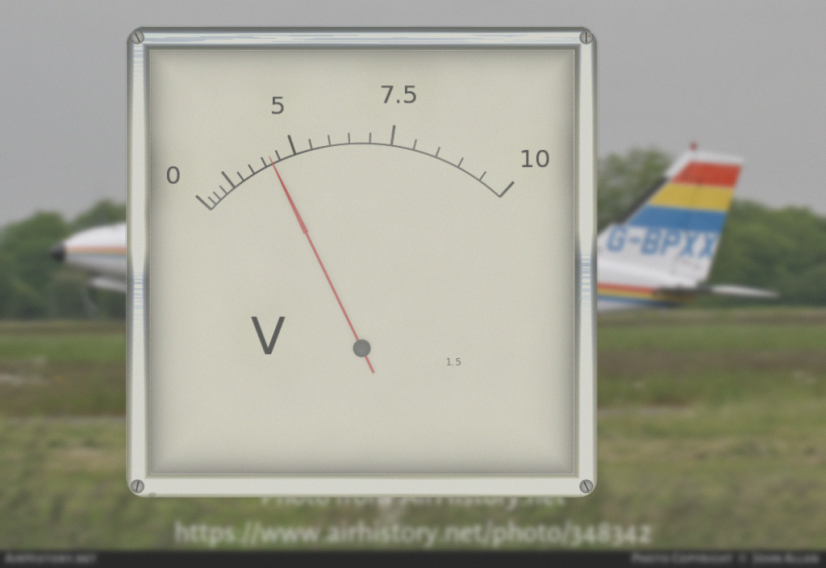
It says 4.25 V
